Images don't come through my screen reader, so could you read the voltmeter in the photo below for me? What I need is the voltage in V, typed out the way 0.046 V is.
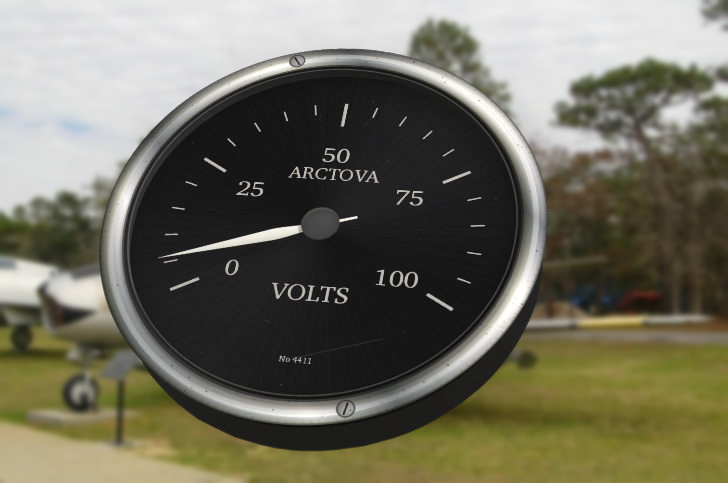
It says 5 V
